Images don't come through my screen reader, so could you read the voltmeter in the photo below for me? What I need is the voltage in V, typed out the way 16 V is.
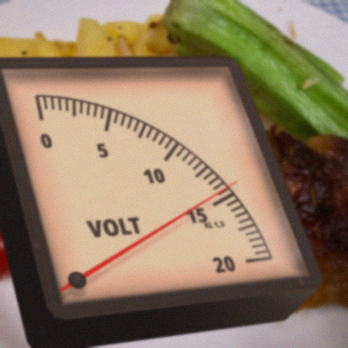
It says 14.5 V
